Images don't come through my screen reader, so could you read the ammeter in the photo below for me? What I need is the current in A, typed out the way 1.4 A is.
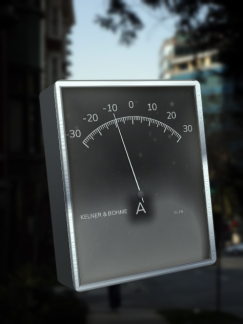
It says -10 A
